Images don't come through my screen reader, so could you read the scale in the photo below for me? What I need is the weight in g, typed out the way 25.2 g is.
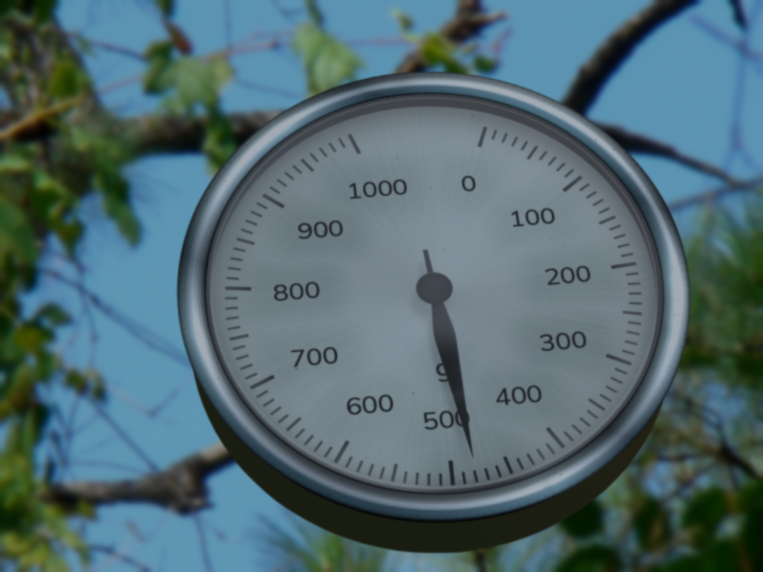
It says 480 g
